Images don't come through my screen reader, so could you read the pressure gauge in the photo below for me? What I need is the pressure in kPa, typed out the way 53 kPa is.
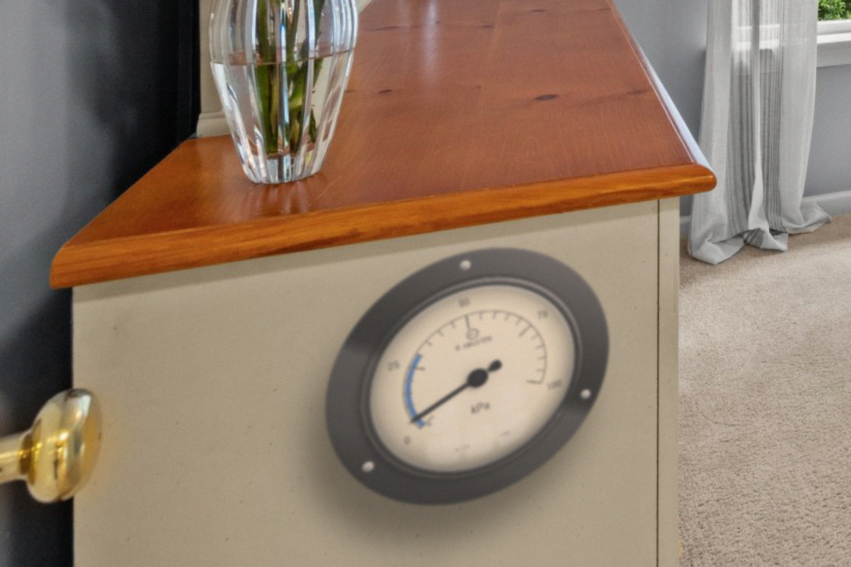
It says 5 kPa
